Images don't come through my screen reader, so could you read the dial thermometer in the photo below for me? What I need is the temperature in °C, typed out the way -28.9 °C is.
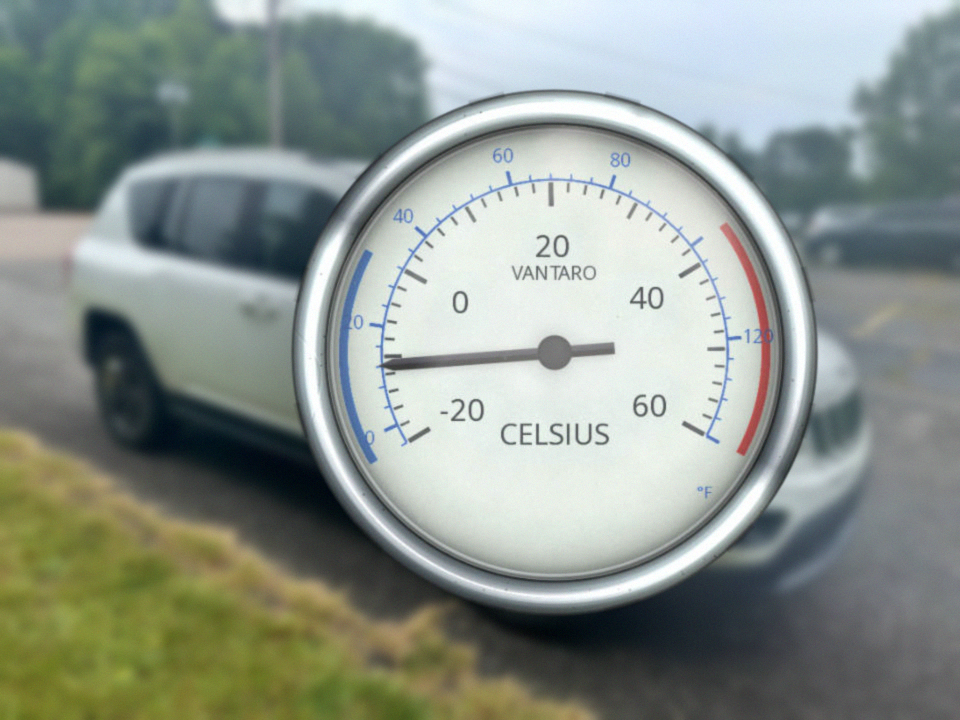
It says -11 °C
